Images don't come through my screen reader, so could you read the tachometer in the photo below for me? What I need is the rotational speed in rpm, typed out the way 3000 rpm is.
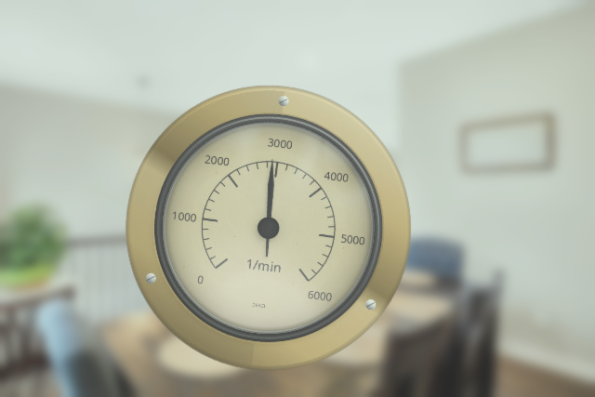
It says 2900 rpm
